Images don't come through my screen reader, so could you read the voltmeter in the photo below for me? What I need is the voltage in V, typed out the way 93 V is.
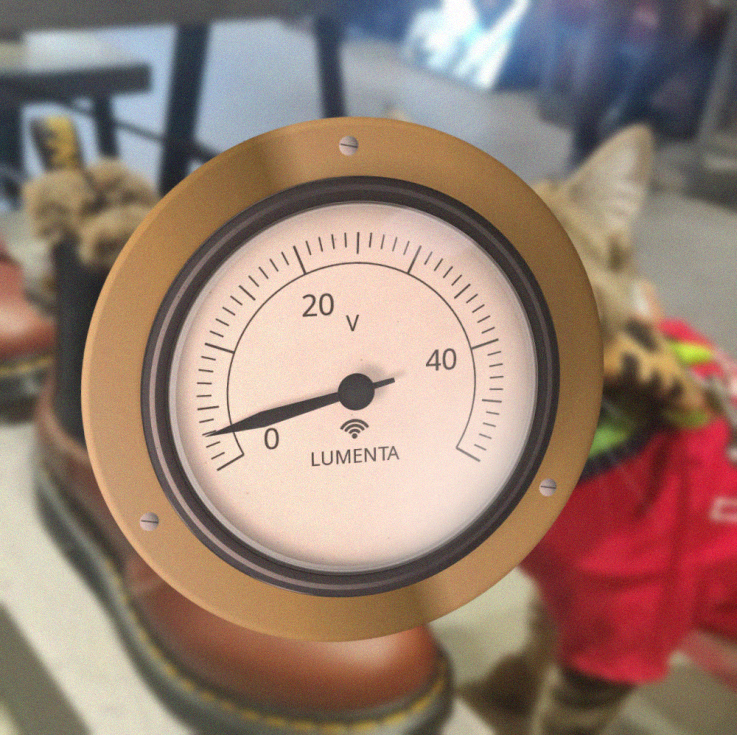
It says 3 V
